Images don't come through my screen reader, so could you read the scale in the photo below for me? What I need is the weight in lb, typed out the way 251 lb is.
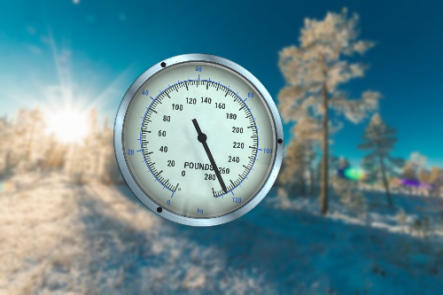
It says 270 lb
